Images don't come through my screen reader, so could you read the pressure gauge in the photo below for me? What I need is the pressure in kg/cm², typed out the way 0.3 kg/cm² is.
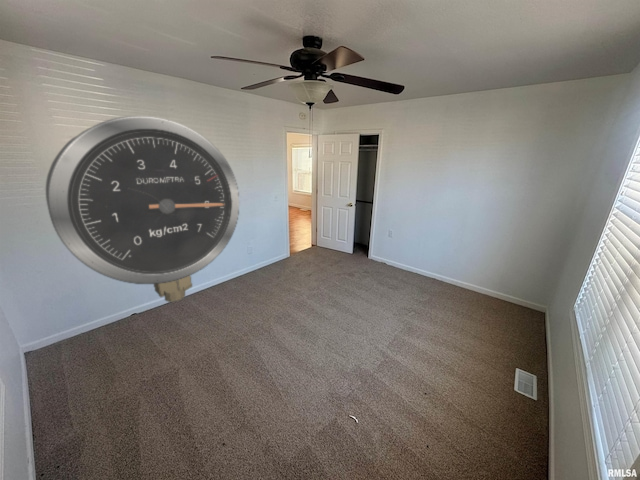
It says 6 kg/cm²
